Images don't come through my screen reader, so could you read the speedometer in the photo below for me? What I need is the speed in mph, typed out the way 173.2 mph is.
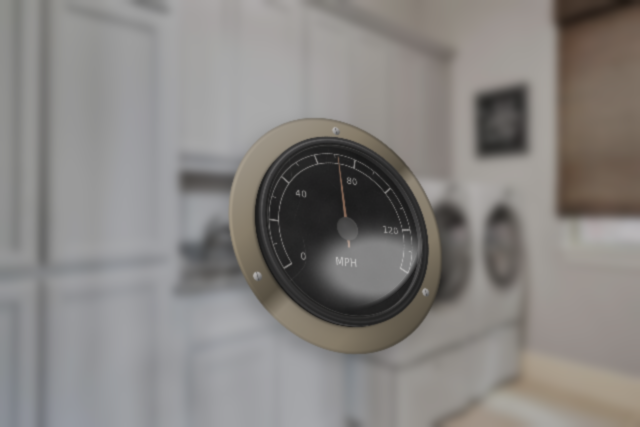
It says 70 mph
